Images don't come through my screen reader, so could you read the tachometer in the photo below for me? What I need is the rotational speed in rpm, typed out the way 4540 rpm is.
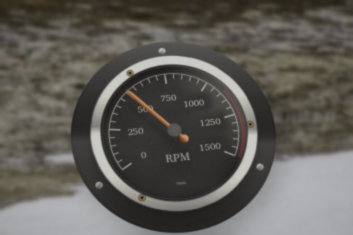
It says 500 rpm
